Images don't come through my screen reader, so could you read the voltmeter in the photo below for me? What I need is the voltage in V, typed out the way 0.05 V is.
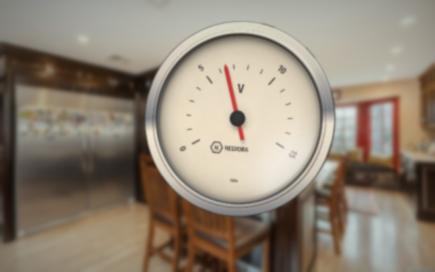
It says 6.5 V
